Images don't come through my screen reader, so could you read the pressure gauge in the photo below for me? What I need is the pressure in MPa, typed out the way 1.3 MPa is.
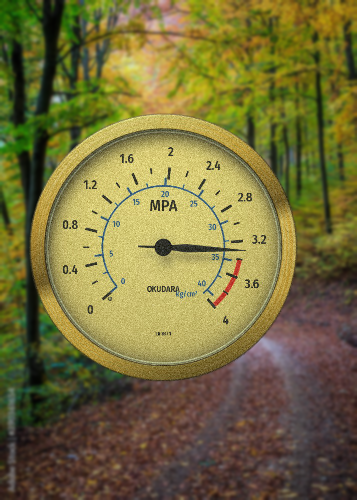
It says 3.3 MPa
